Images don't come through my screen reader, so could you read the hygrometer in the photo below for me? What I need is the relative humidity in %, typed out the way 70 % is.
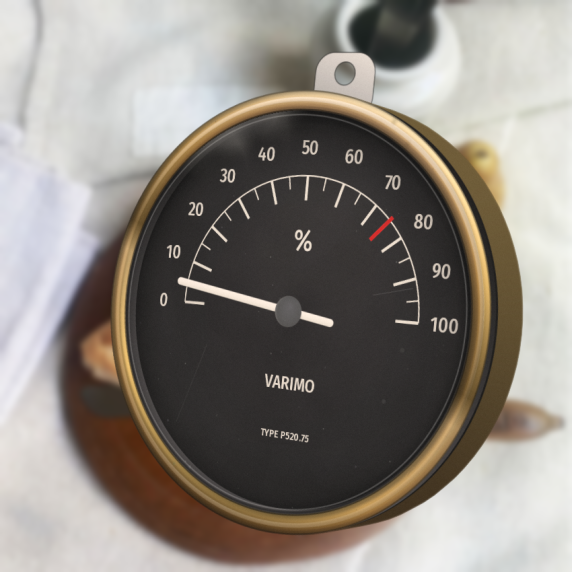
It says 5 %
